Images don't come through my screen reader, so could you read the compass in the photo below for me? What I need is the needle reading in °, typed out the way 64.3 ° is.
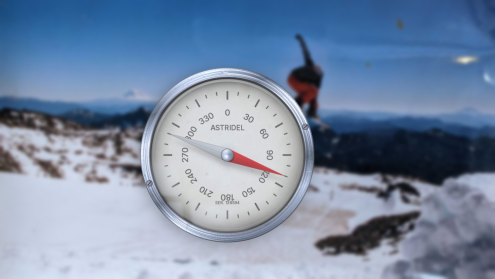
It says 110 °
